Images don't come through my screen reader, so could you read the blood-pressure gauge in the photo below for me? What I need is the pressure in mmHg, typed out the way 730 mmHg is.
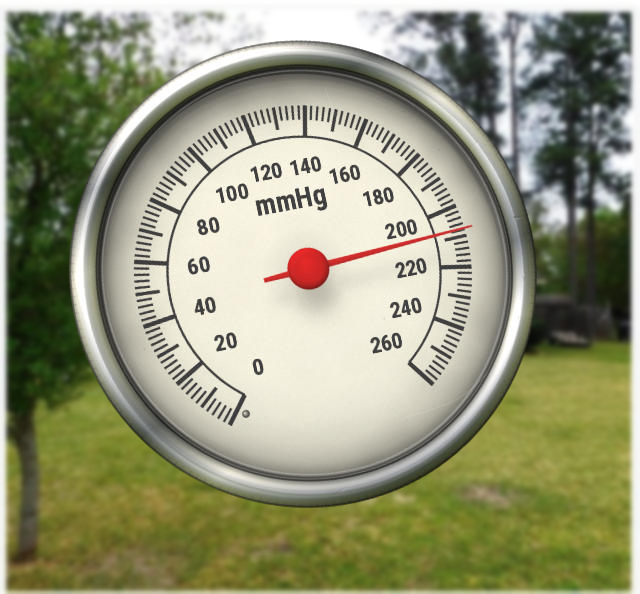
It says 208 mmHg
